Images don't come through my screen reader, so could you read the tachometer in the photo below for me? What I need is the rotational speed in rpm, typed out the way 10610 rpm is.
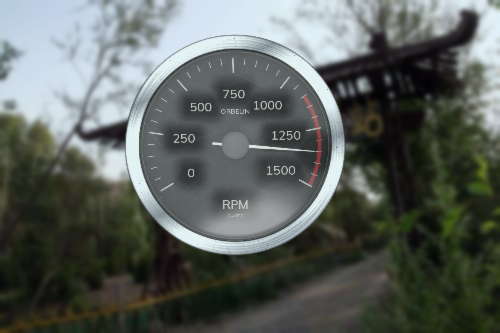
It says 1350 rpm
